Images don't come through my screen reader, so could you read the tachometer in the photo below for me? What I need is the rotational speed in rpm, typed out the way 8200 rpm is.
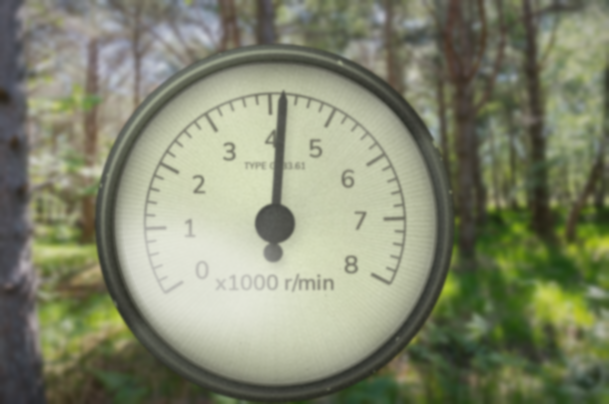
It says 4200 rpm
